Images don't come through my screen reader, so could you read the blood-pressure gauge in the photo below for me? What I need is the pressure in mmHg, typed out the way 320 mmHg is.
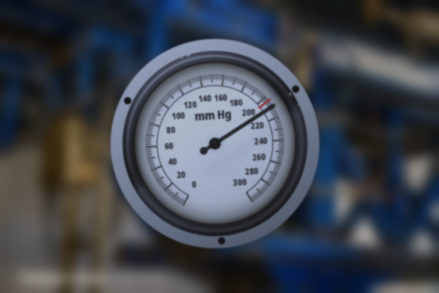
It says 210 mmHg
